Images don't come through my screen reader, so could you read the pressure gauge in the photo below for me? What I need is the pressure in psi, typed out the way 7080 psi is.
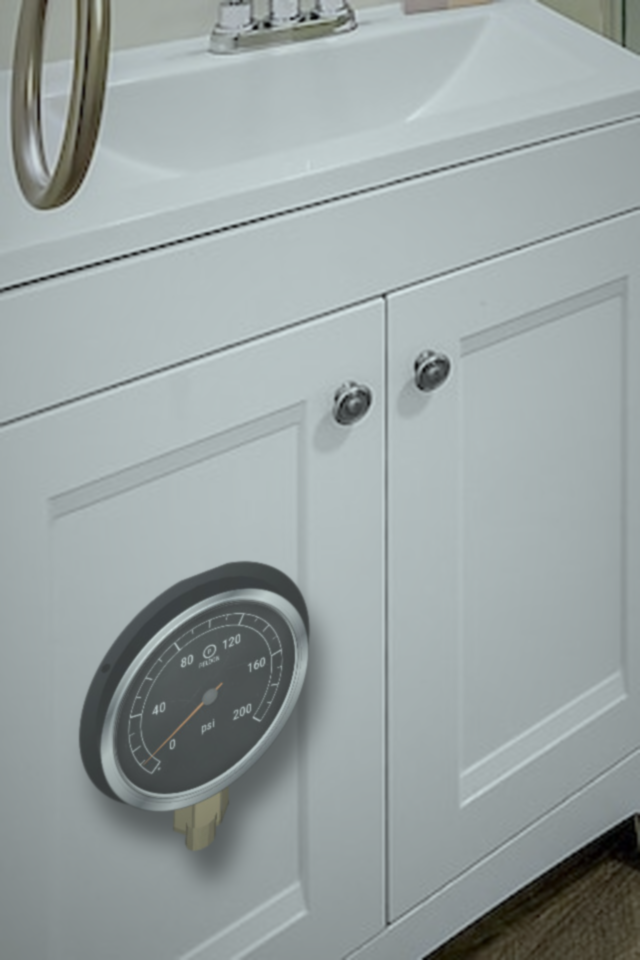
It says 10 psi
